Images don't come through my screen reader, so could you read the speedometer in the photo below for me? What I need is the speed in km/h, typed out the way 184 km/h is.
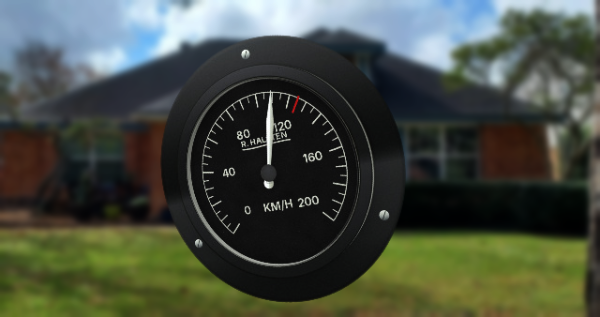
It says 110 km/h
